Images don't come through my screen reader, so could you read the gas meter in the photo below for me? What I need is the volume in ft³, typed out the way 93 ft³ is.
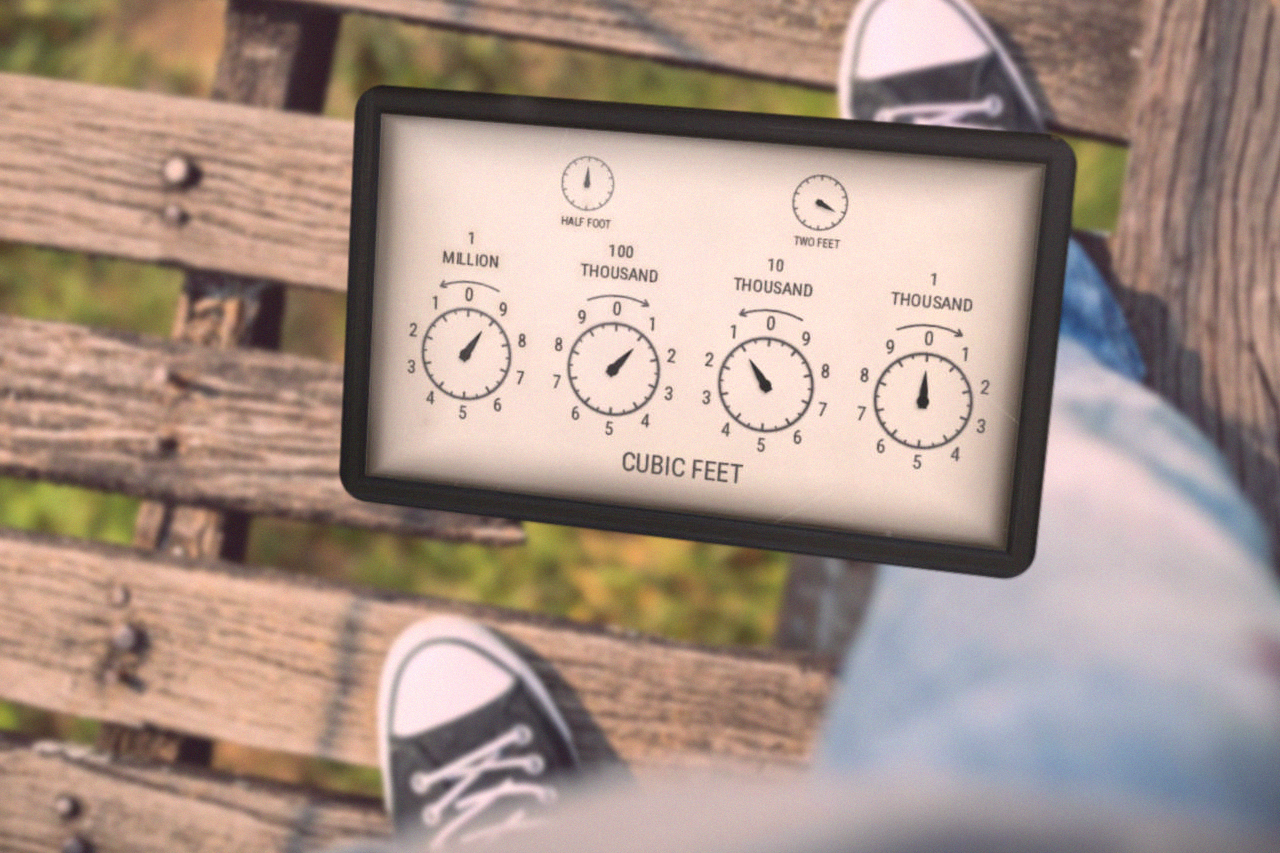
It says 911000 ft³
